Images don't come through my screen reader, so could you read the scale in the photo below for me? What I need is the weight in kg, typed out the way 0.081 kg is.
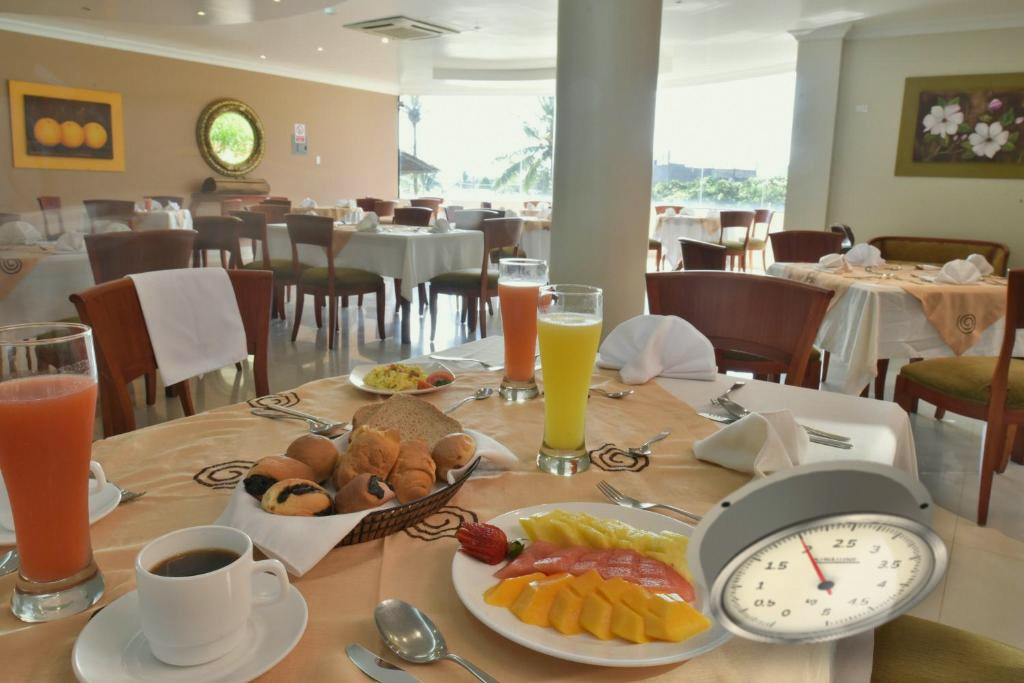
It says 2 kg
